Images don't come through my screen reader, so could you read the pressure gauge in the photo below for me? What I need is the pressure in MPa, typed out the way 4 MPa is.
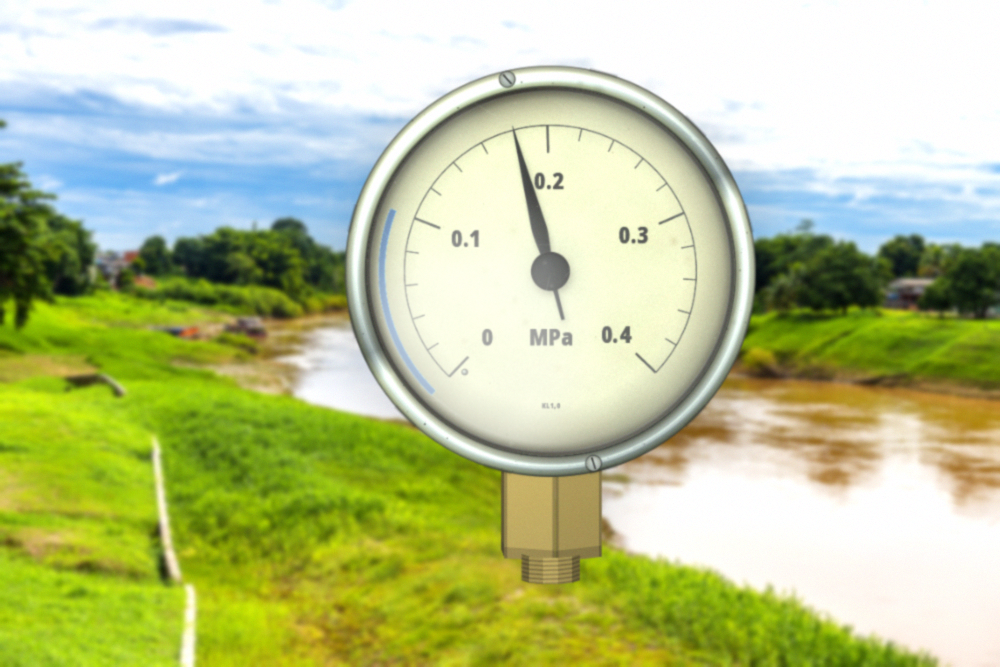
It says 0.18 MPa
